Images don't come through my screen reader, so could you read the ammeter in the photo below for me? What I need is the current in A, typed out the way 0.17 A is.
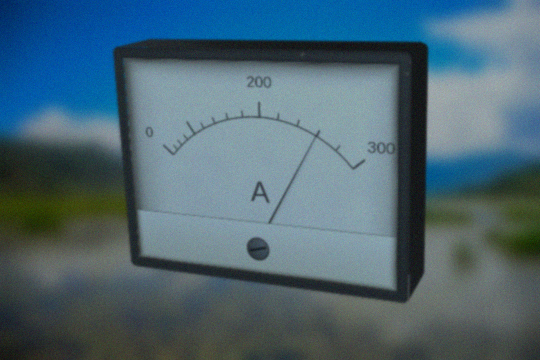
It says 260 A
